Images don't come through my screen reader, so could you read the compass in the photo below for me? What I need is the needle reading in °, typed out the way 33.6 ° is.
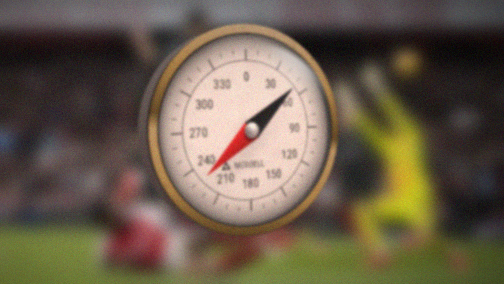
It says 230 °
